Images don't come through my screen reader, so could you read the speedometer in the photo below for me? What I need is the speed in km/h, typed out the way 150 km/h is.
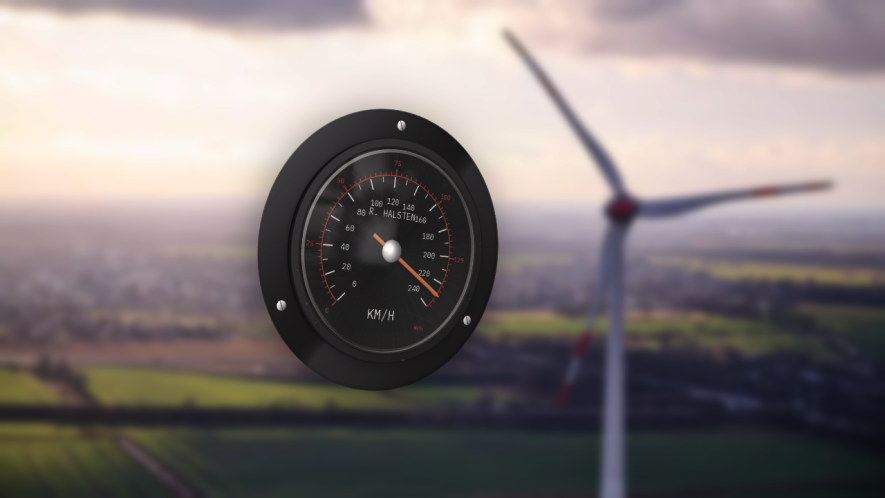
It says 230 km/h
